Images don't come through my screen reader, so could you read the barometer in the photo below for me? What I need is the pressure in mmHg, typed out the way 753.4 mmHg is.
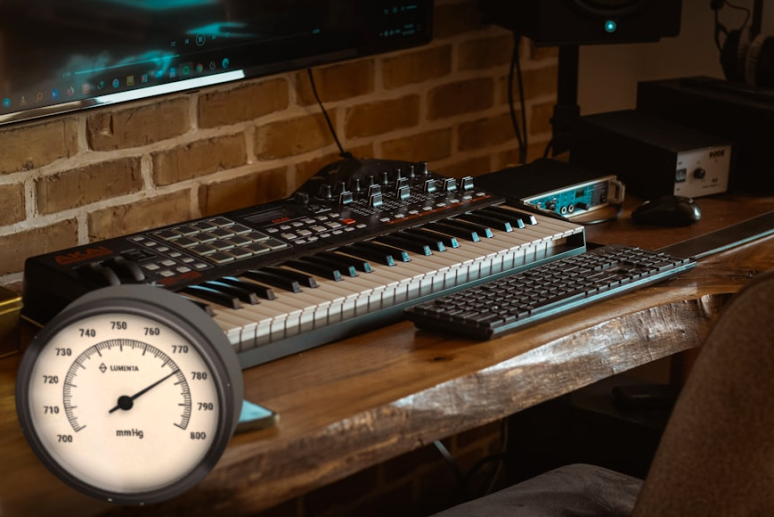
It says 775 mmHg
